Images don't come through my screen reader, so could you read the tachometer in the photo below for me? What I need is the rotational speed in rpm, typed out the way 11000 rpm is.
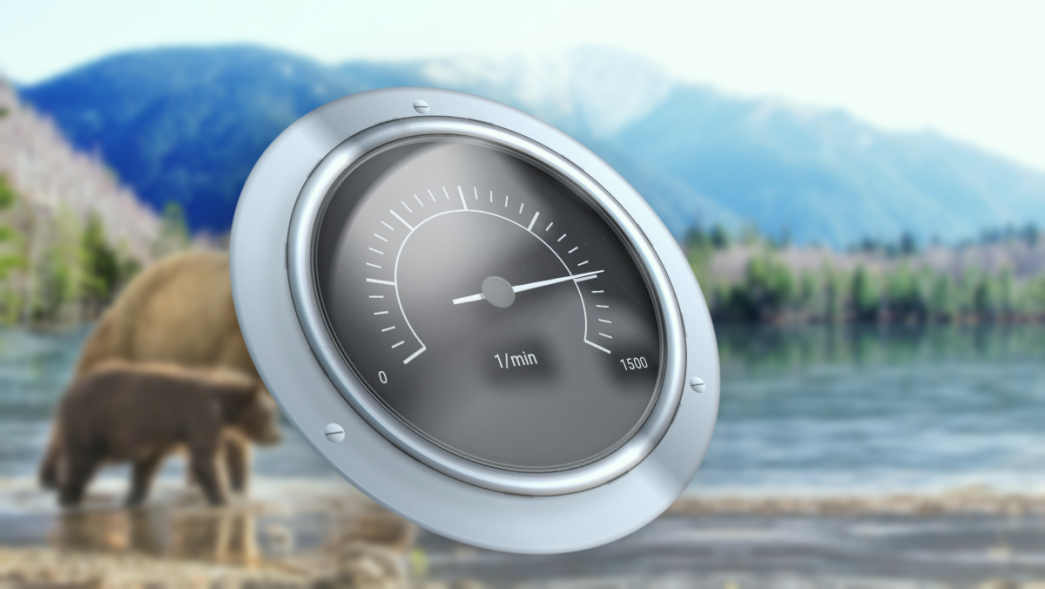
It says 1250 rpm
